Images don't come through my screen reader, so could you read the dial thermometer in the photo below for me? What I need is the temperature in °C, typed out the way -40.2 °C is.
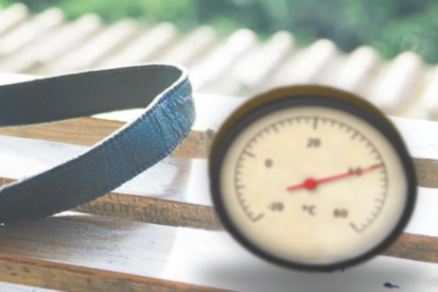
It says 40 °C
